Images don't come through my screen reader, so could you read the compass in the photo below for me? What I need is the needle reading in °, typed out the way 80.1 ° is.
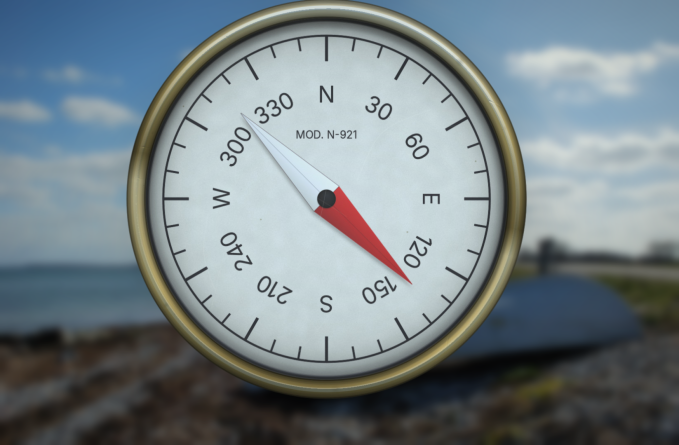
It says 135 °
